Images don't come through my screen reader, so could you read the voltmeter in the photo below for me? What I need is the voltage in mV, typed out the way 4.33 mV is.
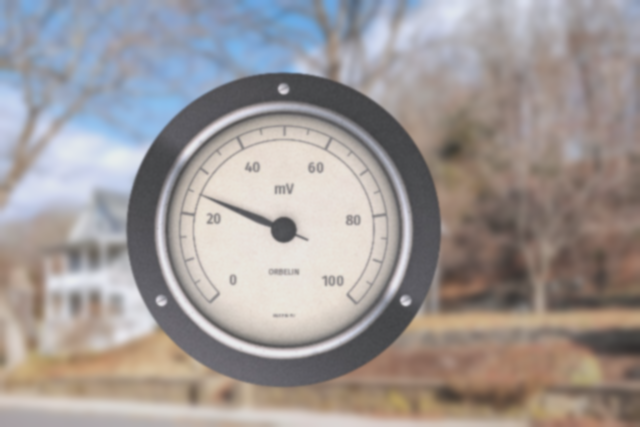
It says 25 mV
